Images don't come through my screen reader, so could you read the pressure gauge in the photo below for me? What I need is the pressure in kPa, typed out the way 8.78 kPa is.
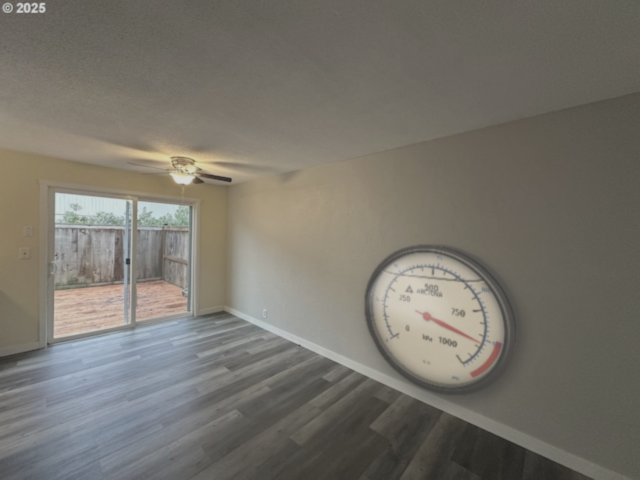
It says 875 kPa
